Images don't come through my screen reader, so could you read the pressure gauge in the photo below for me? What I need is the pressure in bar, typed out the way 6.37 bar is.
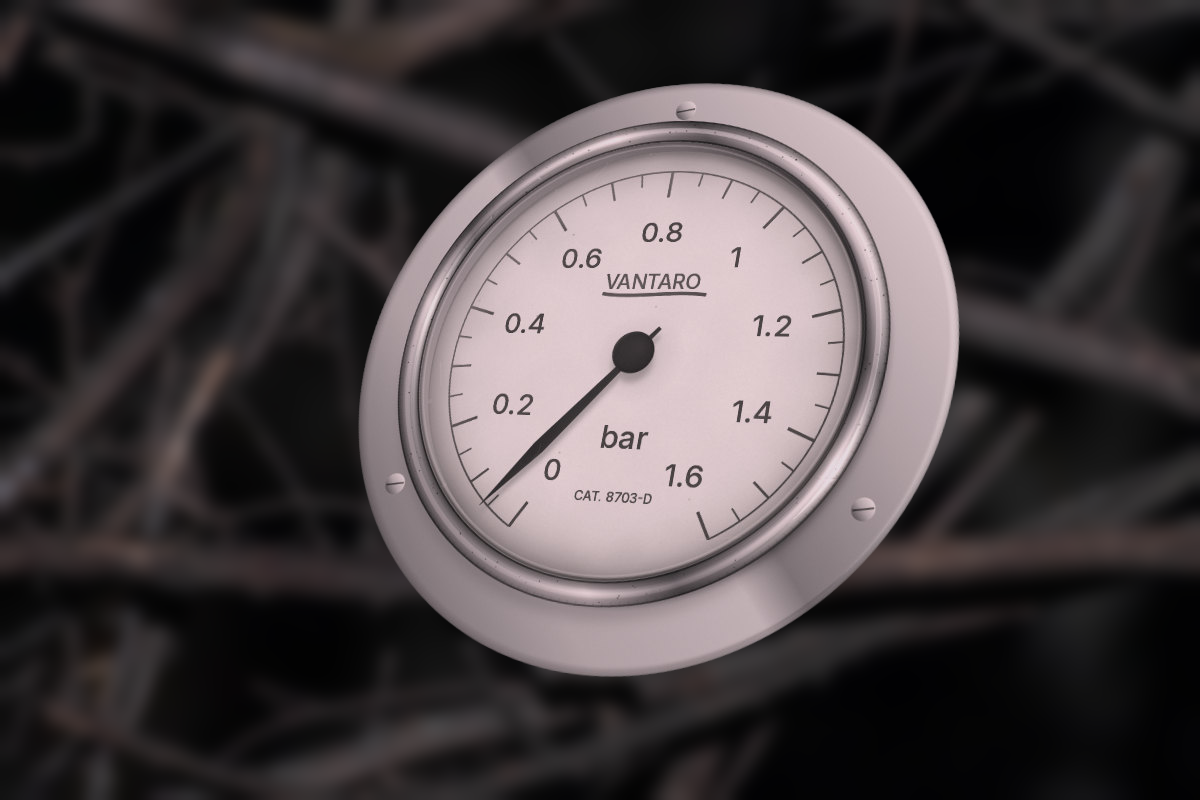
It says 0.05 bar
